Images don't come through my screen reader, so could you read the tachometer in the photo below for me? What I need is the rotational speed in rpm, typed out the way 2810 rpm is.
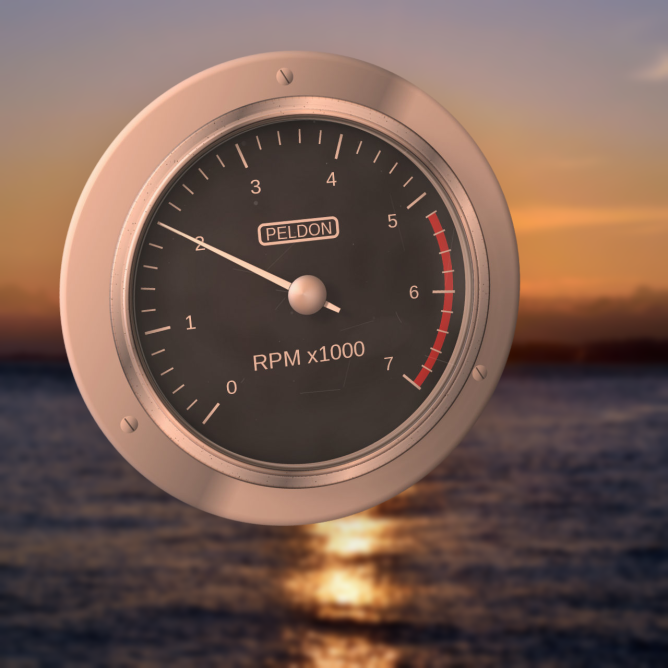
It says 2000 rpm
